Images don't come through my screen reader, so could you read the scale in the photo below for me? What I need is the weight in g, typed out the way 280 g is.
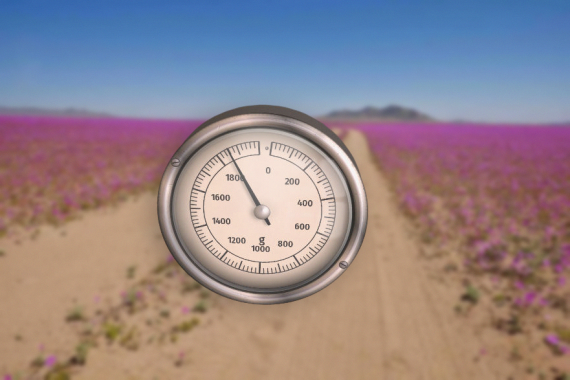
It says 1860 g
